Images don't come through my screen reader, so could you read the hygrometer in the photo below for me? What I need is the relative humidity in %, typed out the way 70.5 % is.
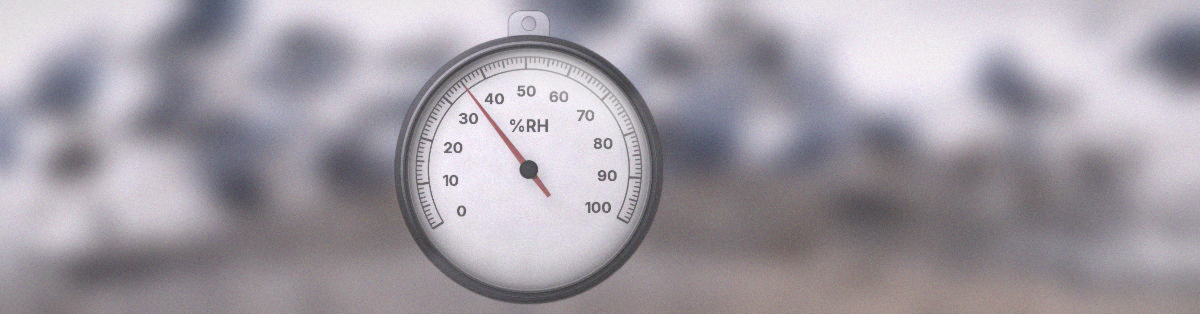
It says 35 %
